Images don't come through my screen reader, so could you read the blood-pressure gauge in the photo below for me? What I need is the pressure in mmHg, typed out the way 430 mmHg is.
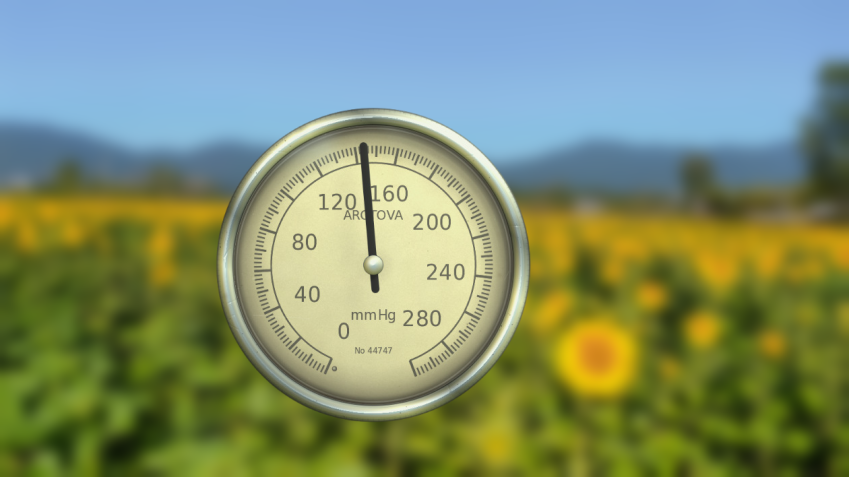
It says 144 mmHg
